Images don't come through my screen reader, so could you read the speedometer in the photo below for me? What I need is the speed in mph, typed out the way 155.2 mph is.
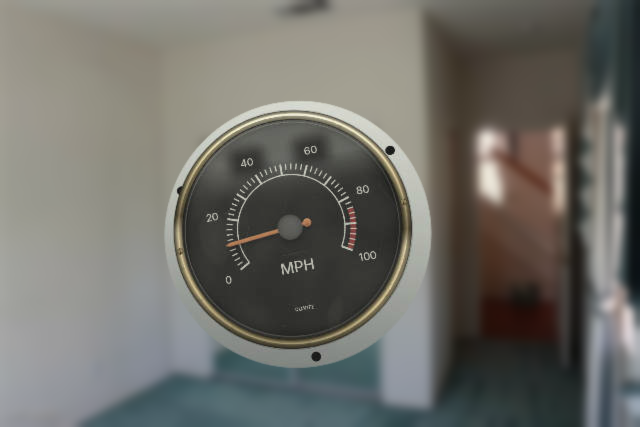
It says 10 mph
